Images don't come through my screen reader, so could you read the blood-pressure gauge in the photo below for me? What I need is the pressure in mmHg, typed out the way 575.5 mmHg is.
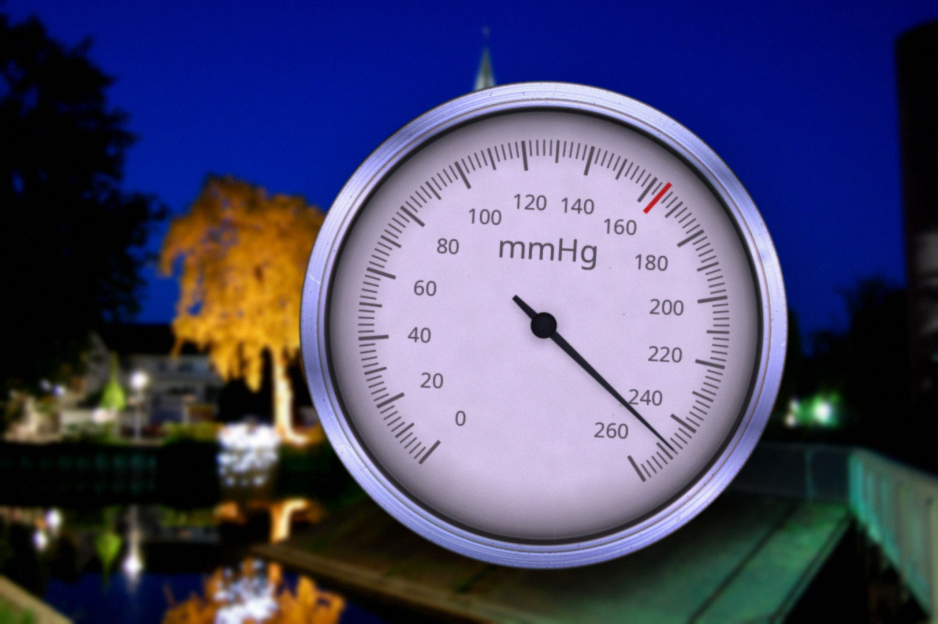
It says 248 mmHg
